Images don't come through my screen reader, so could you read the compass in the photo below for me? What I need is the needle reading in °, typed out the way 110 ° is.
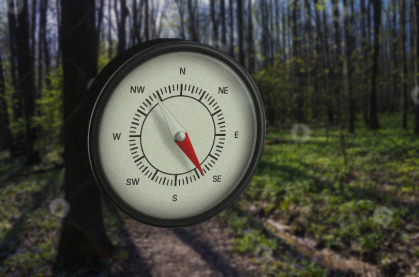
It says 145 °
